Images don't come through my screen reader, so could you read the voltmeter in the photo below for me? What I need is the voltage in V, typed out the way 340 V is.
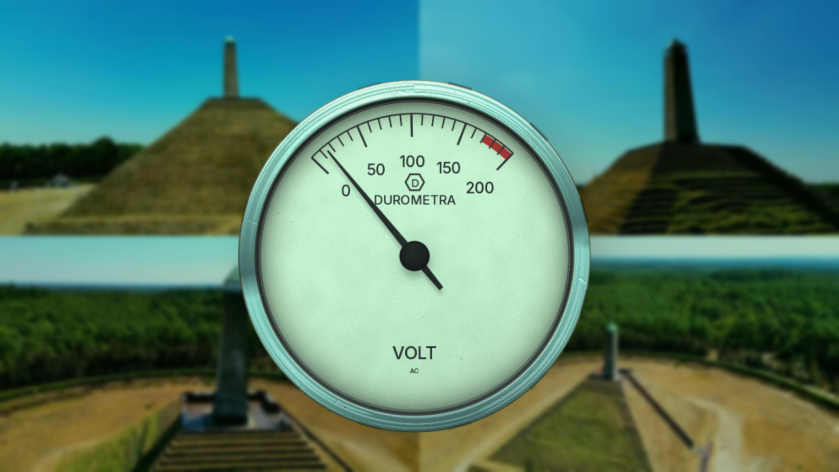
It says 15 V
